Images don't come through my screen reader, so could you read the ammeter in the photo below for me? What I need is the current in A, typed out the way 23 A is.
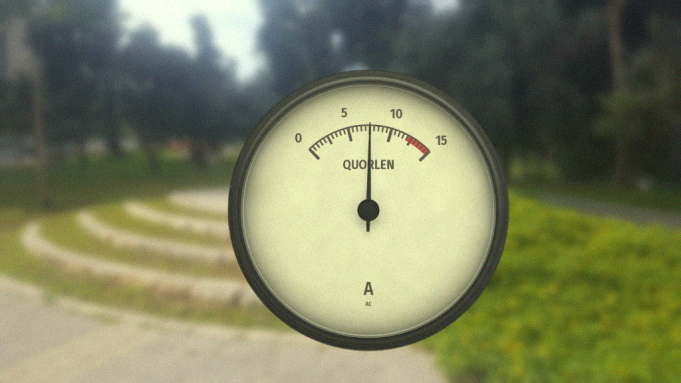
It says 7.5 A
